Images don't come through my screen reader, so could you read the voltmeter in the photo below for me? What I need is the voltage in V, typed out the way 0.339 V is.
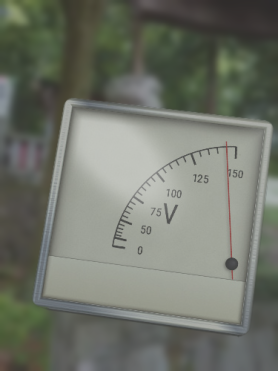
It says 145 V
